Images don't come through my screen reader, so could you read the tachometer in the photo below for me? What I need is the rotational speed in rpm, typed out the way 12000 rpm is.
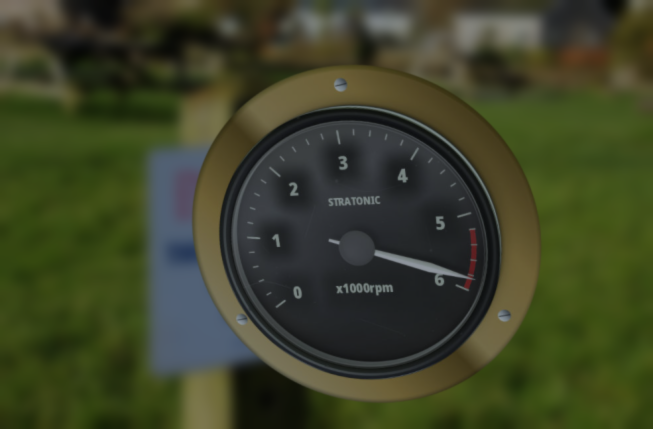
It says 5800 rpm
